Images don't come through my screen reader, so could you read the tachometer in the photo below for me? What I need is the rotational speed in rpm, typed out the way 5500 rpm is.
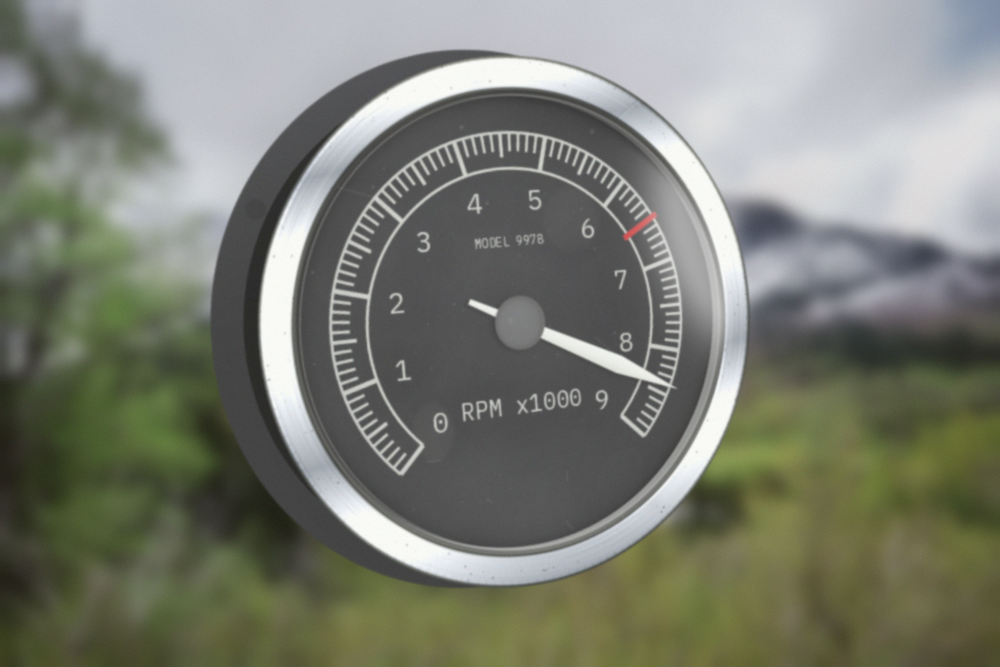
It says 8400 rpm
